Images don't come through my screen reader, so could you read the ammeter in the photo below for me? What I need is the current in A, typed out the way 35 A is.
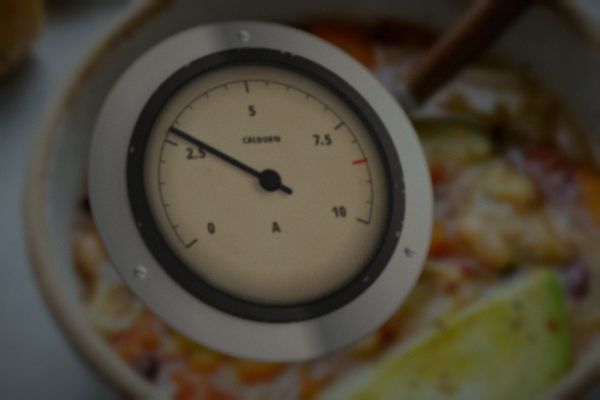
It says 2.75 A
